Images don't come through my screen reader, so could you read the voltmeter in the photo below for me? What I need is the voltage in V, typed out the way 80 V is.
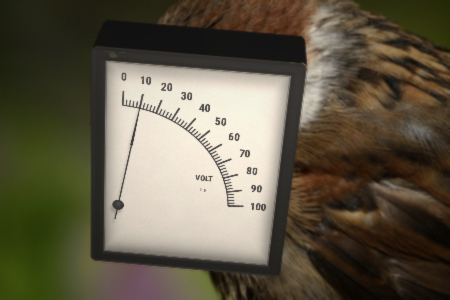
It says 10 V
